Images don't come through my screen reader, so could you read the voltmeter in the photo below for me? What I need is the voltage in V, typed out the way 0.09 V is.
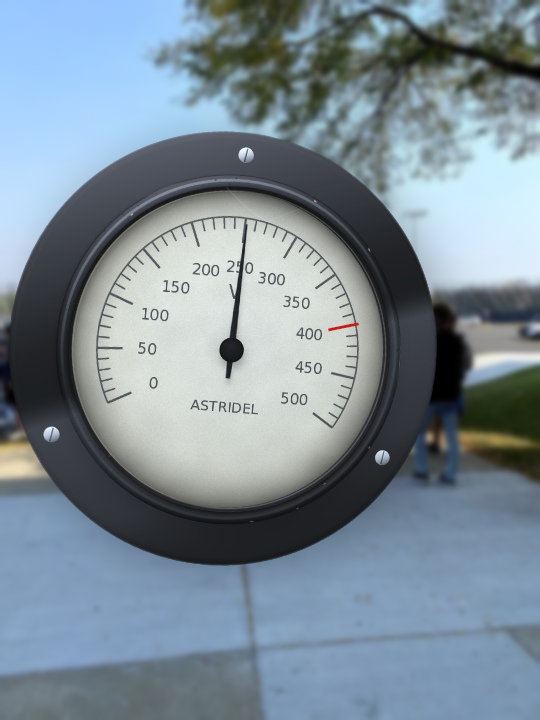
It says 250 V
